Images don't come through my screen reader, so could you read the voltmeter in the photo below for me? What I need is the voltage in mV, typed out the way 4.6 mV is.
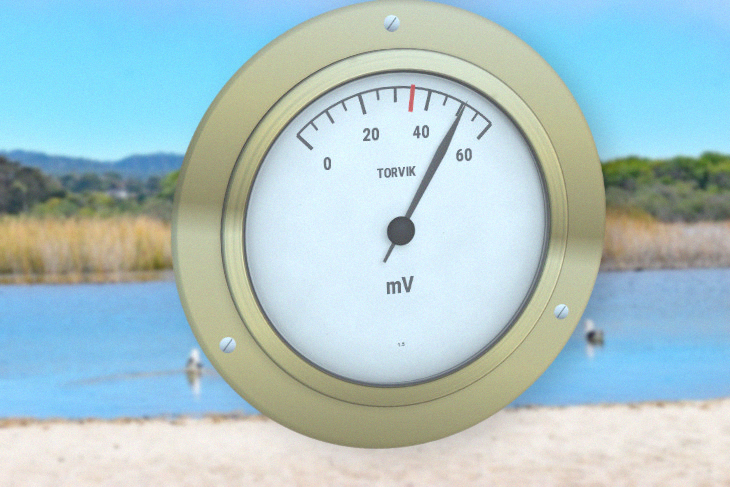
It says 50 mV
